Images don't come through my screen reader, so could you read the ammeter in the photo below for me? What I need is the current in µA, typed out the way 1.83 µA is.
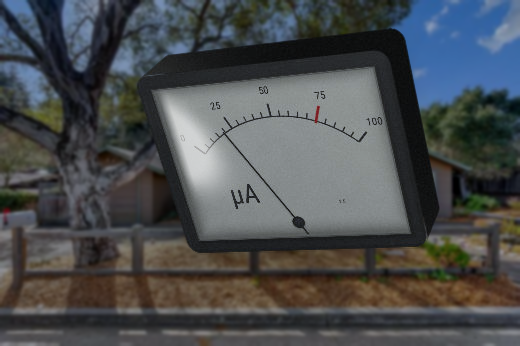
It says 20 µA
